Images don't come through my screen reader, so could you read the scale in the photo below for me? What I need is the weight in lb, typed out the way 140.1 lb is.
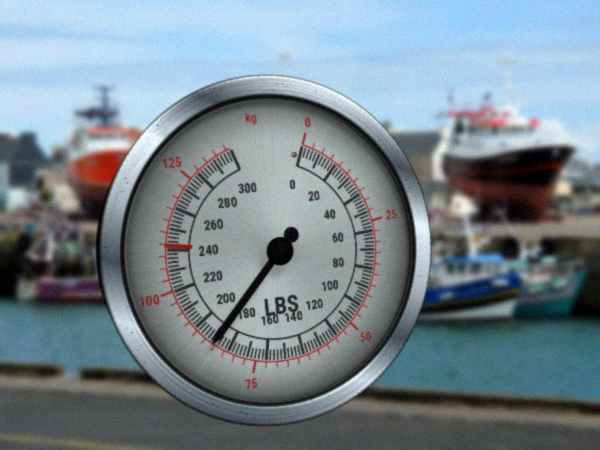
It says 190 lb
